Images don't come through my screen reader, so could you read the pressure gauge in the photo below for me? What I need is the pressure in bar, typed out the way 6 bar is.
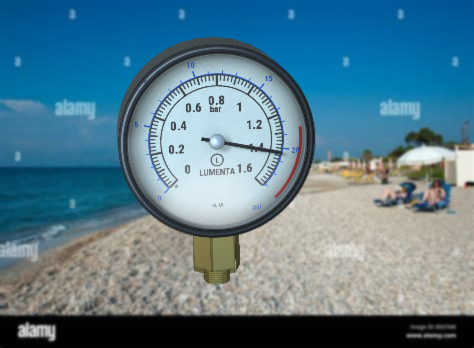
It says 1.4 bar
